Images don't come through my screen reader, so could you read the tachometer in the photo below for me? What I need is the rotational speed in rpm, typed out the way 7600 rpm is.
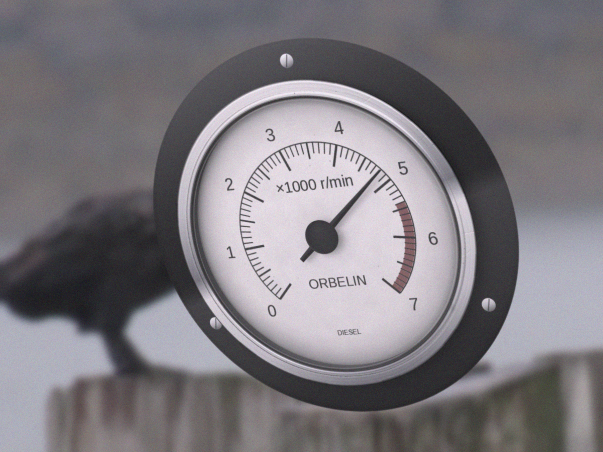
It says 4800 rpm
